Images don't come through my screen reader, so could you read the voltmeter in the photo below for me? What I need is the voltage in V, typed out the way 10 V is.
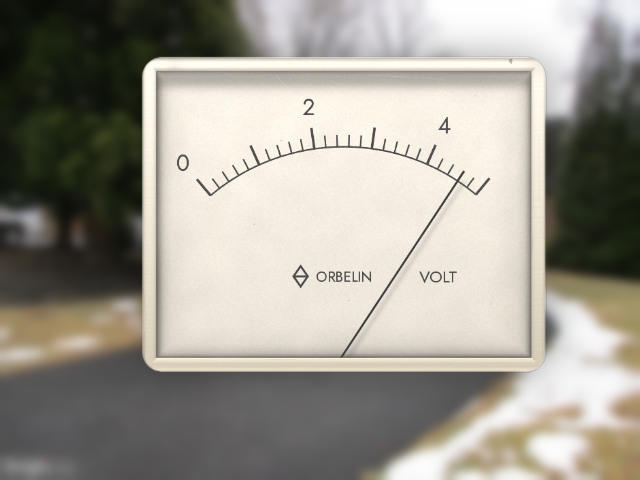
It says 4.6 V
